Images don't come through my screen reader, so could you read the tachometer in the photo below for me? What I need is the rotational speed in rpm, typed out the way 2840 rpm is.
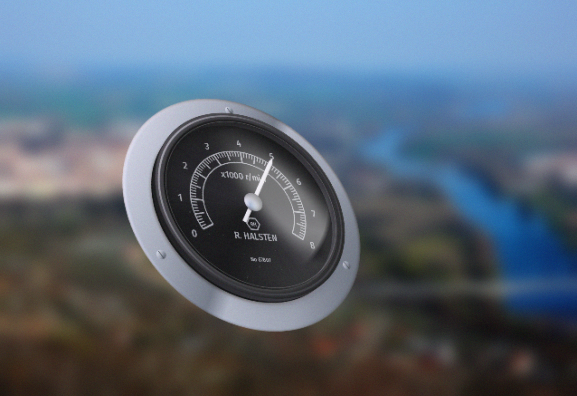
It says 5000 rpm
